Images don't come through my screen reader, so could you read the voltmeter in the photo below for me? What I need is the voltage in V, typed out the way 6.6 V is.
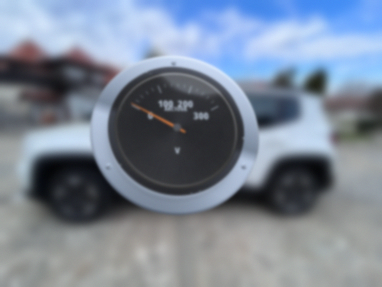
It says 0 V
